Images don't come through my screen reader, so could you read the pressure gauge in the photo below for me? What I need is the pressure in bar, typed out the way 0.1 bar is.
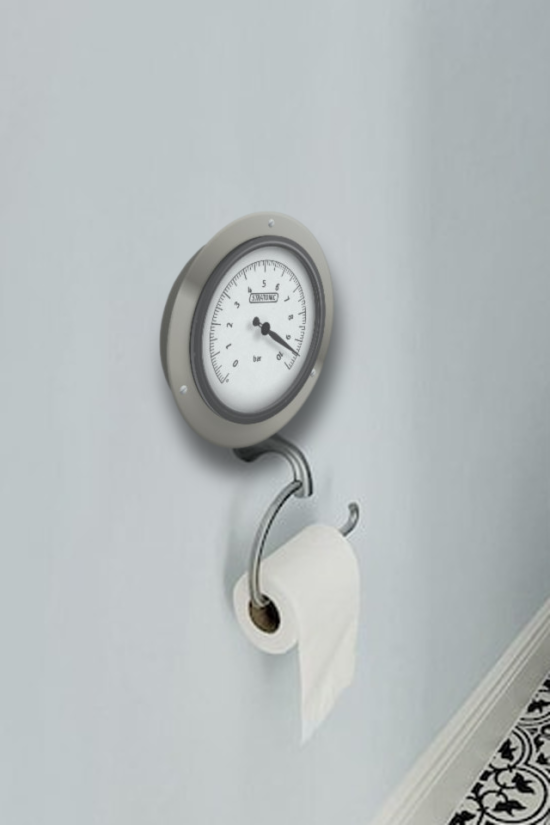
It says 9.5 bar
